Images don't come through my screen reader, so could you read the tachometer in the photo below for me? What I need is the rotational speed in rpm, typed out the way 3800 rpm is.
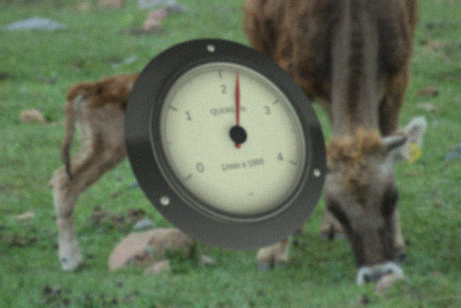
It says 2250 rpm
